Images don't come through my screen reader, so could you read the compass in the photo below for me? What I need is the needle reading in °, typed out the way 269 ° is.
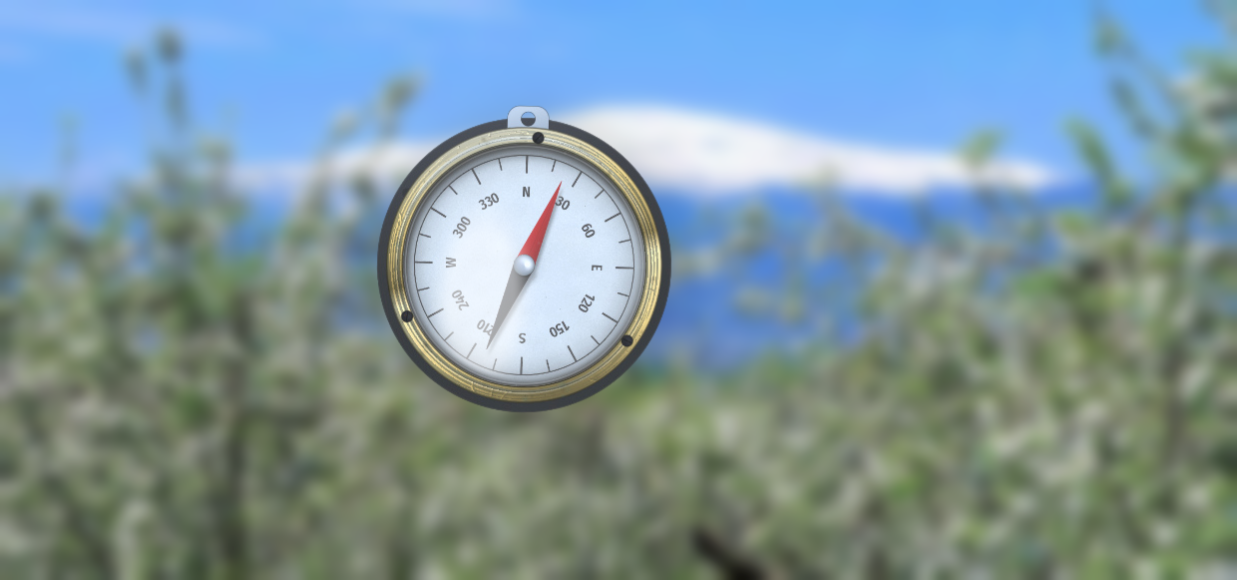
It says 22.5 °
